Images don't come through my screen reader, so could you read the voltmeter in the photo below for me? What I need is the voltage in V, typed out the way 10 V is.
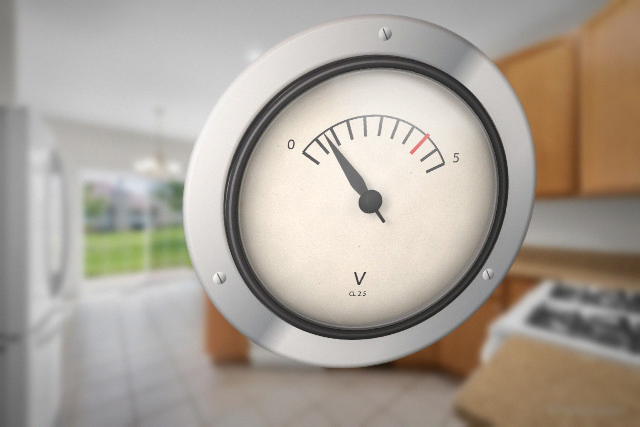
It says 0.75 V
